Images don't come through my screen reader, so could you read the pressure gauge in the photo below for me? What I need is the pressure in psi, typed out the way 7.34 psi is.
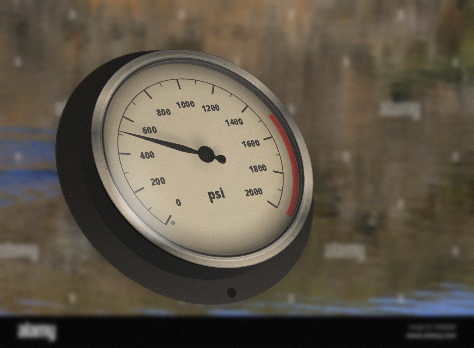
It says 500 psi
